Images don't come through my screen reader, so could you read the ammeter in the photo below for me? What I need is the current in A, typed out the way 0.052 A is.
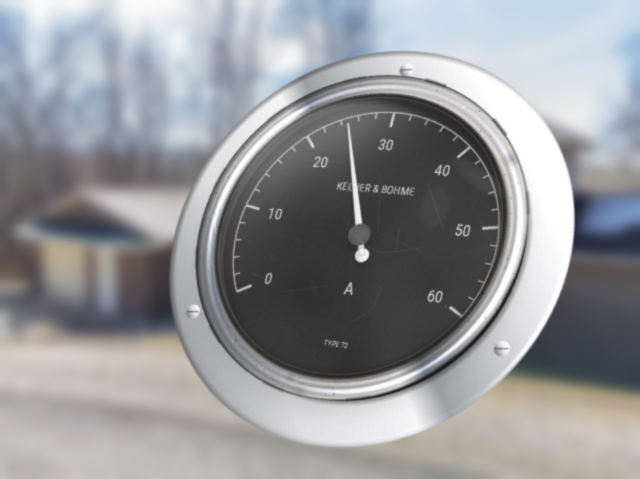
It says 25 A
